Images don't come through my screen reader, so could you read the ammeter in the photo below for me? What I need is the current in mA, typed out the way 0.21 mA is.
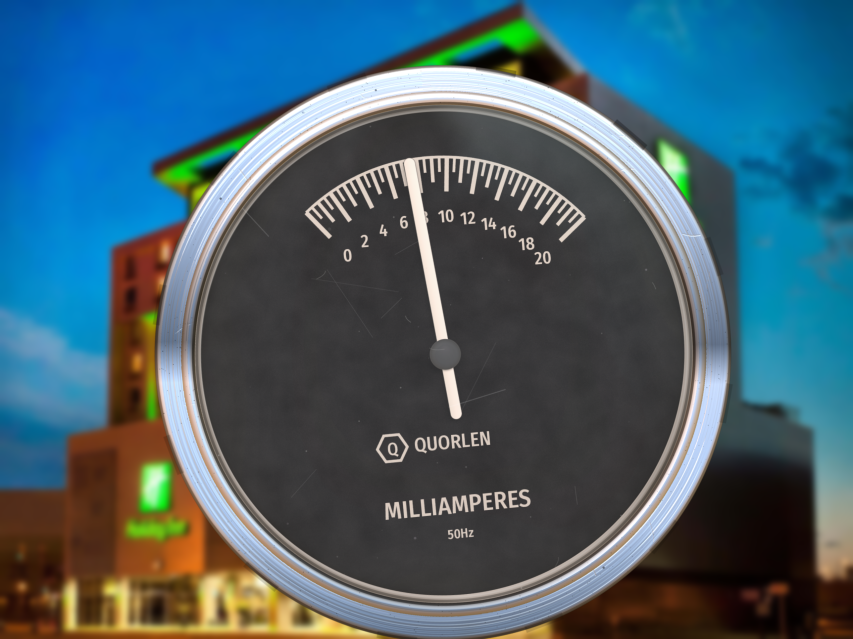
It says 7.5 mA
